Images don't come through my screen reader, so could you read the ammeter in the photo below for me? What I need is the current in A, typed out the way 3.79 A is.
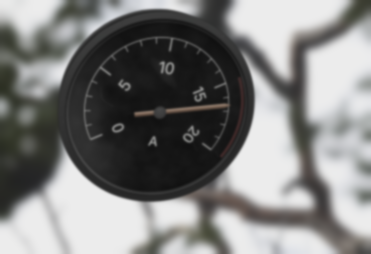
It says 16.5 A
